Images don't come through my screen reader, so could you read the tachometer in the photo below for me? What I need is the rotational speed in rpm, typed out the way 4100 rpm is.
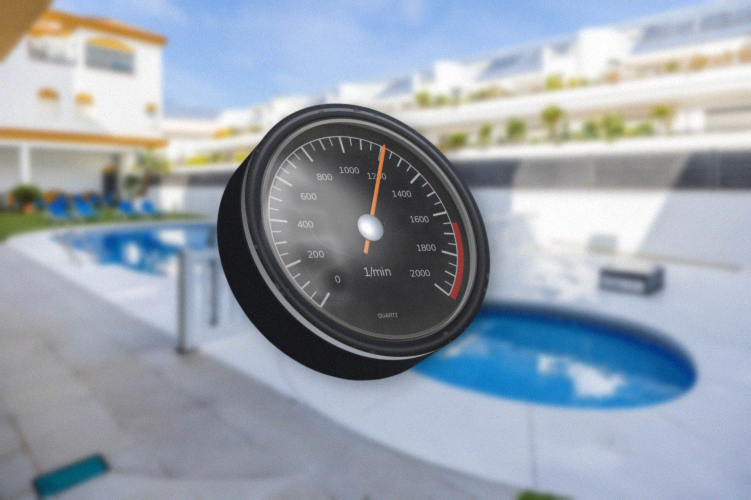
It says 1200 rpm
